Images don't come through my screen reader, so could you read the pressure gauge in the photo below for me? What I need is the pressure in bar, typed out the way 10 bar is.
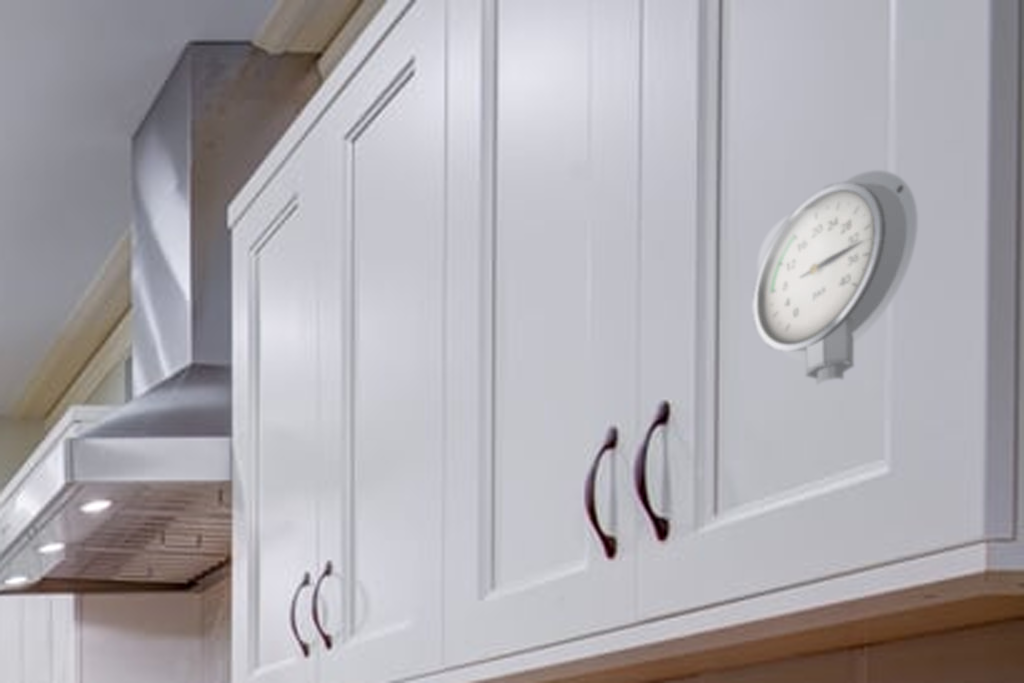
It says 34 bar
